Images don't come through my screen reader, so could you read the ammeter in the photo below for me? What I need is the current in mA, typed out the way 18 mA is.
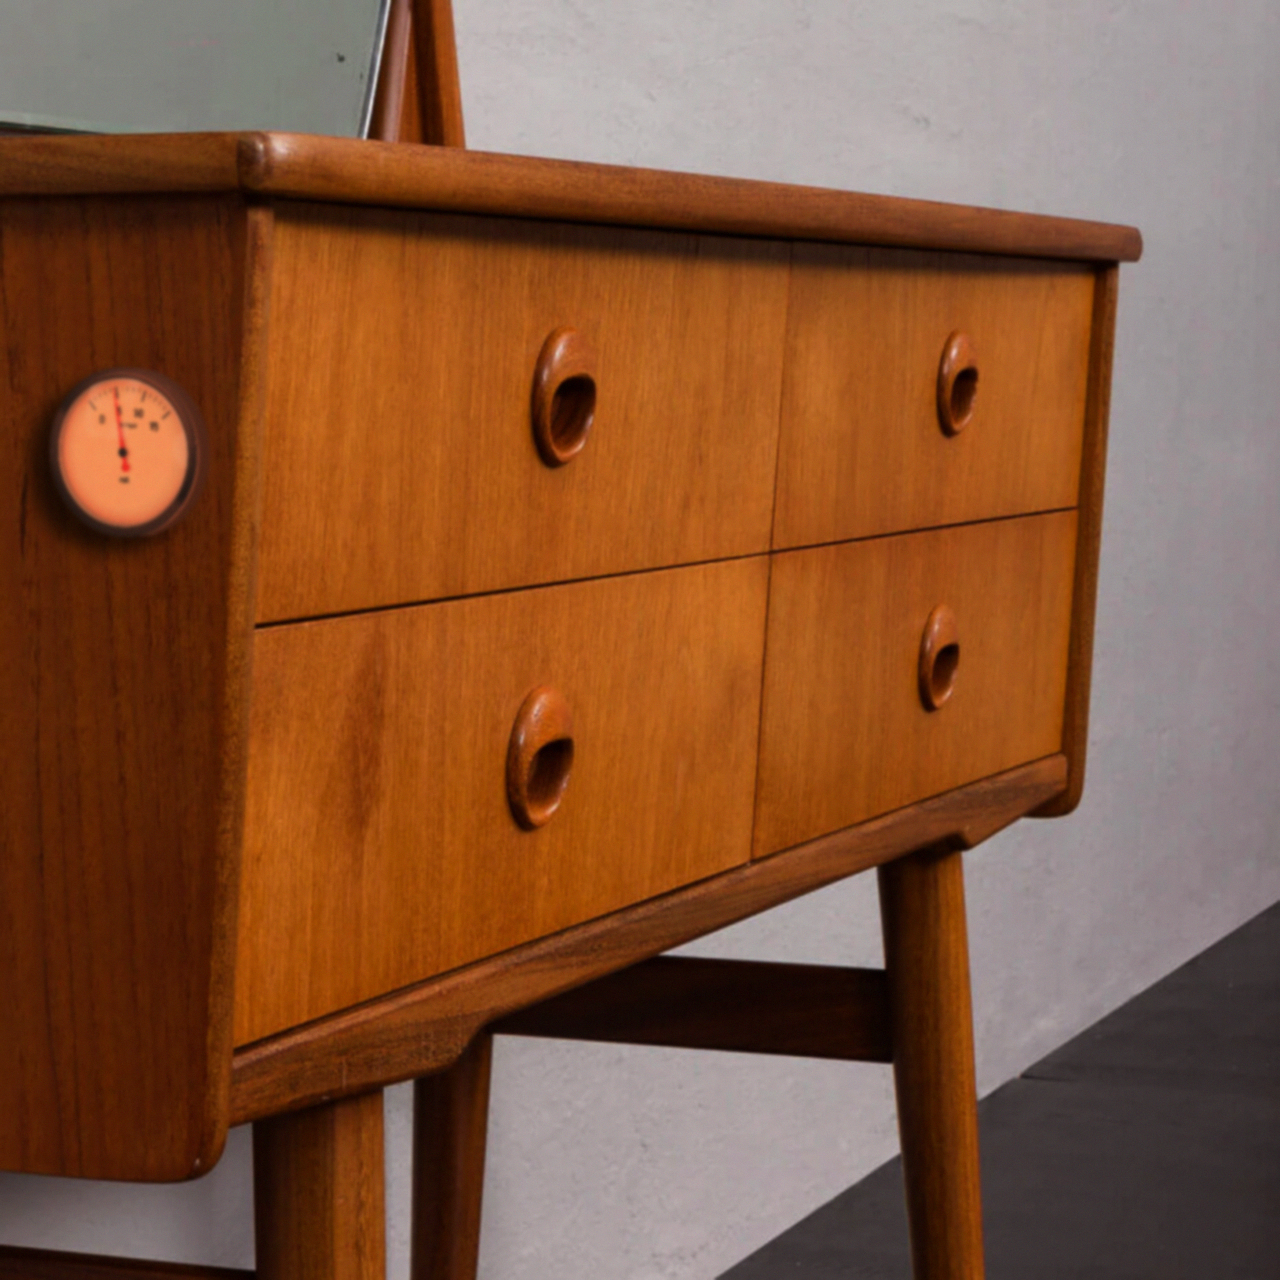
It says 5 mA
